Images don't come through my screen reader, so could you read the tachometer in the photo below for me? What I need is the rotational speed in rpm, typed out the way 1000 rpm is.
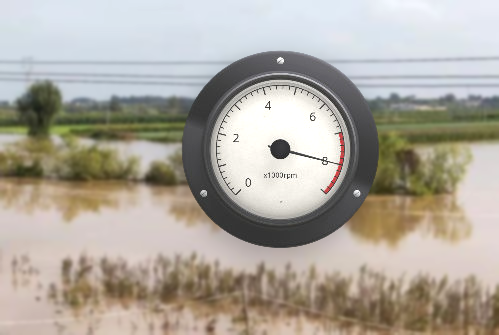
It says 8000 rpm
